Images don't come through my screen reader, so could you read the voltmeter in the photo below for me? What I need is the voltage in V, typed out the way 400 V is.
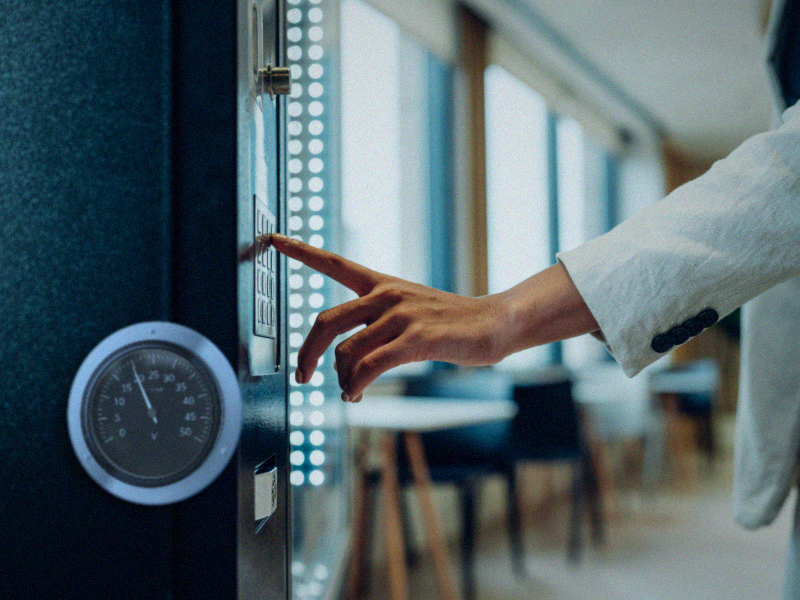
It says 20 V
